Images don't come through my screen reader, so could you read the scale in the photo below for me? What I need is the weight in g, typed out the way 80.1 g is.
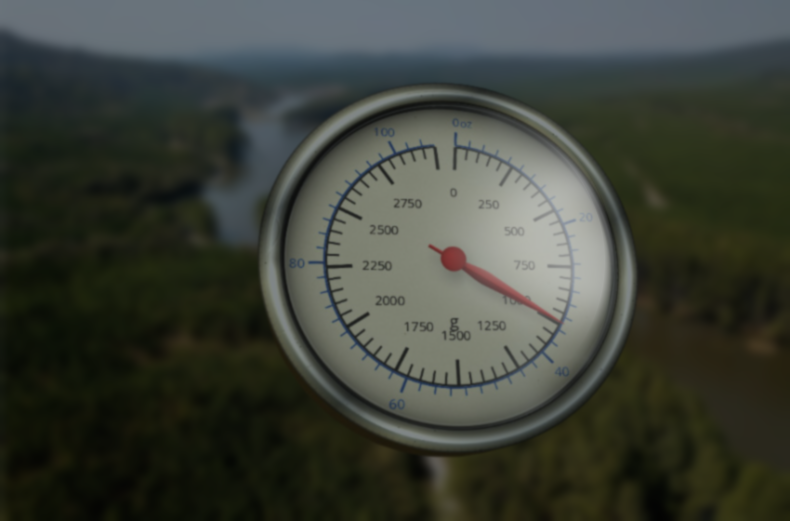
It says 1000 g
